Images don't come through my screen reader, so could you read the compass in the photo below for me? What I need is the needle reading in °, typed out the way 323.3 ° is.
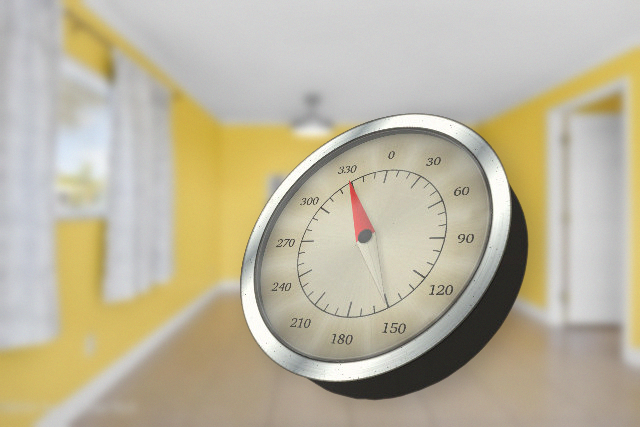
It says 330 °
